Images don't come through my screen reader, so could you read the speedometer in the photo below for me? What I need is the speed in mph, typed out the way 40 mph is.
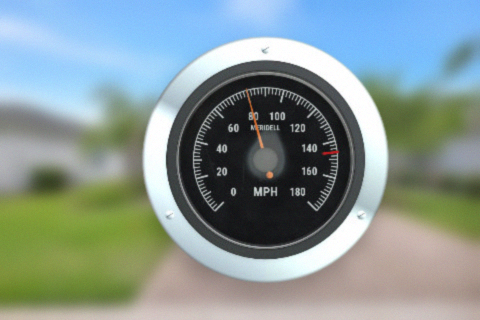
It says 80 mph
